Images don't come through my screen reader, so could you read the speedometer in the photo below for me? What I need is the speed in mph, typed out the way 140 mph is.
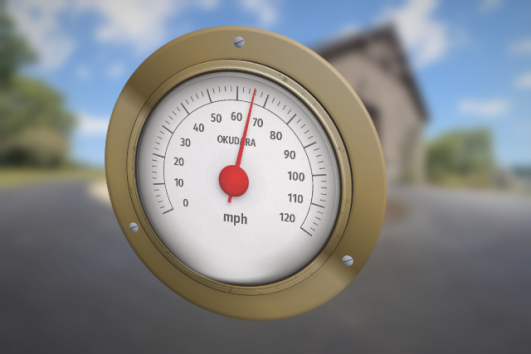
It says 66 mph
